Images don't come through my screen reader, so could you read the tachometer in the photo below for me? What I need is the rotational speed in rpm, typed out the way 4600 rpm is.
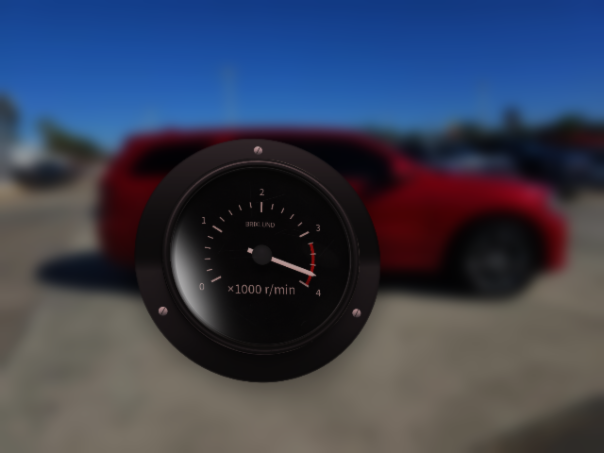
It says 3800 rpm
